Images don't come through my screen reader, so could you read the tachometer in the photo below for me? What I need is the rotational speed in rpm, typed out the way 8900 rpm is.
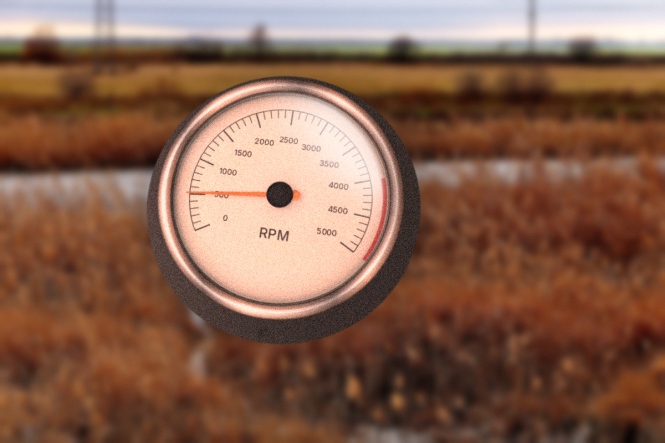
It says 500 rpm
